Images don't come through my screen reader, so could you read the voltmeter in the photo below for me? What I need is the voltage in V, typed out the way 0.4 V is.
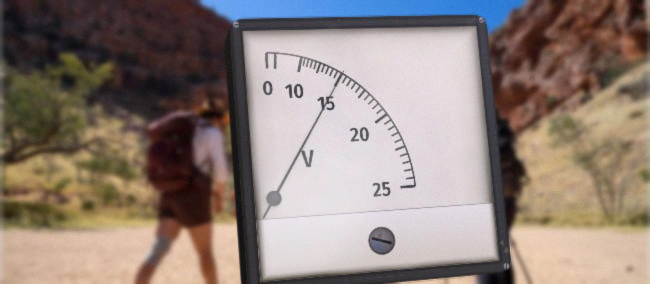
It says 15 V
